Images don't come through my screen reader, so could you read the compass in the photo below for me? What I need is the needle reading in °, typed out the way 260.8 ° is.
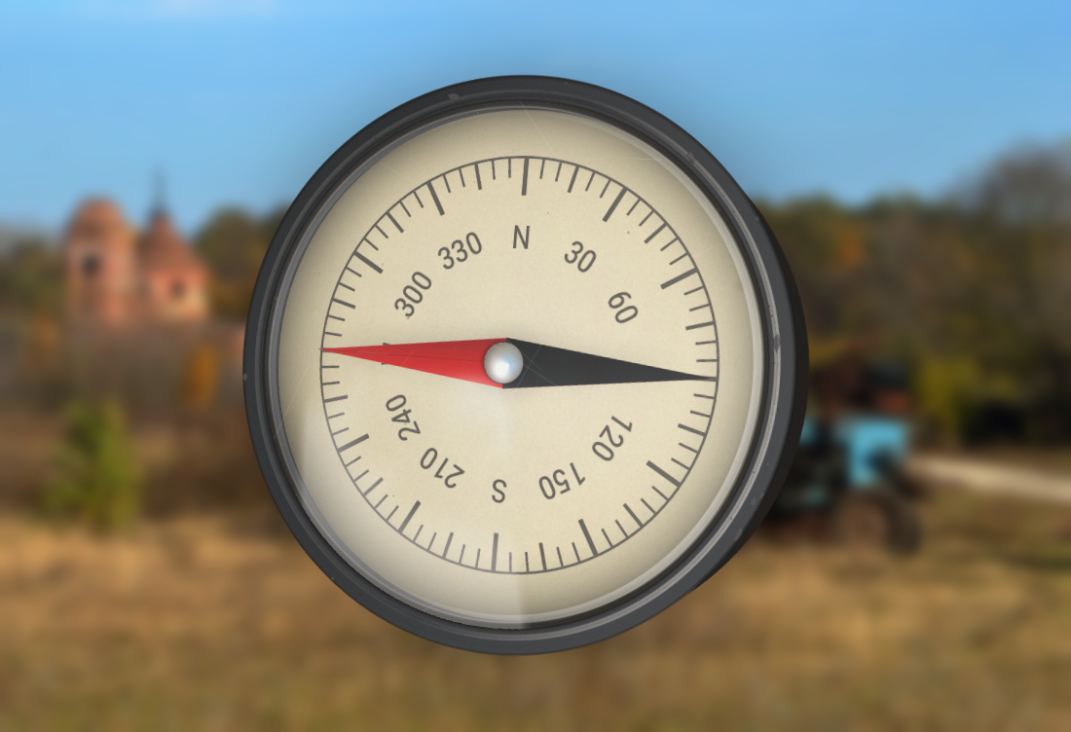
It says 270 °
